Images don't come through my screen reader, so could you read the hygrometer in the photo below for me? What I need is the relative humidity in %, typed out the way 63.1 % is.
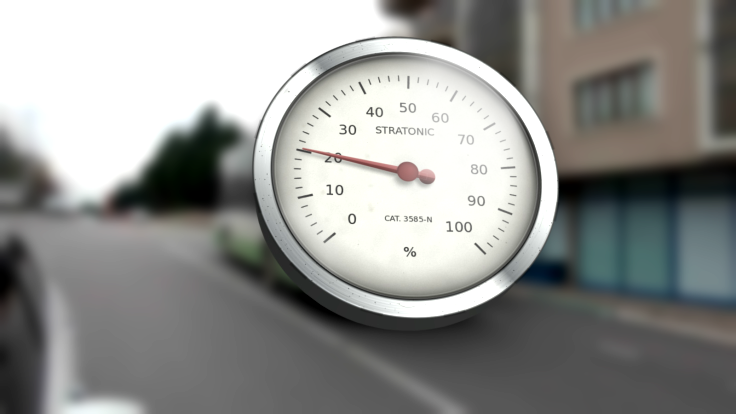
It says 20 %
